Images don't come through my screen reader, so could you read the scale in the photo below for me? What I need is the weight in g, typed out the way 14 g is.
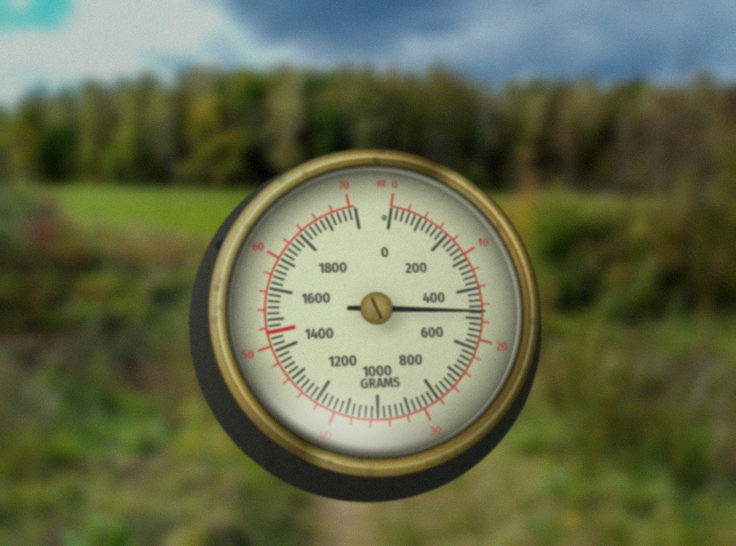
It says 480 g
